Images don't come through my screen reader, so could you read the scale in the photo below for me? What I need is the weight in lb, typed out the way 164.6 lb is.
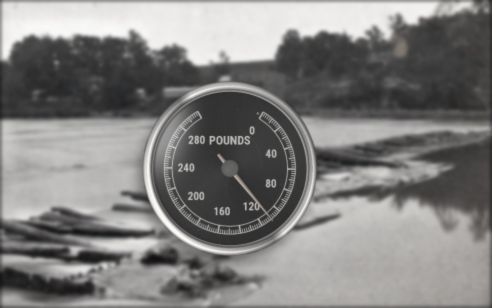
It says 110 lb
